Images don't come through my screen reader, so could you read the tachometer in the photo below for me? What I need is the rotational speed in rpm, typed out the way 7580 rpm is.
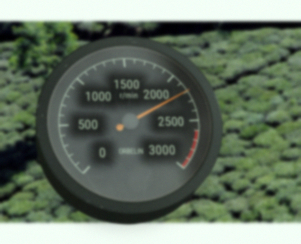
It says 2200 rpm
